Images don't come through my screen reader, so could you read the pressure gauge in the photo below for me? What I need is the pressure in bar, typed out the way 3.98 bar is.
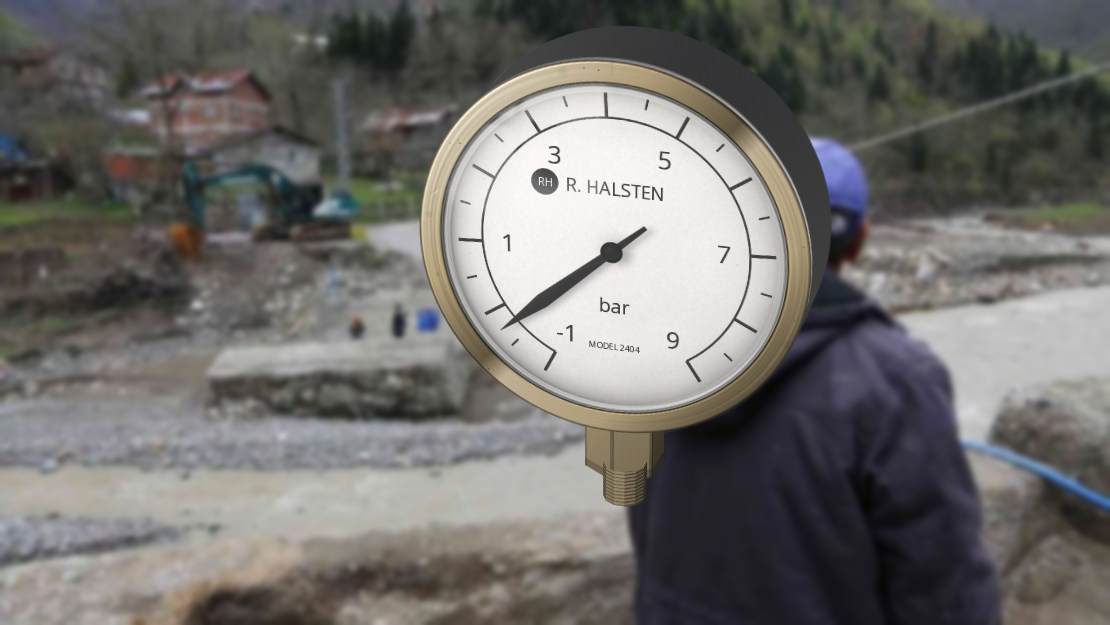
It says -0.25 bar
